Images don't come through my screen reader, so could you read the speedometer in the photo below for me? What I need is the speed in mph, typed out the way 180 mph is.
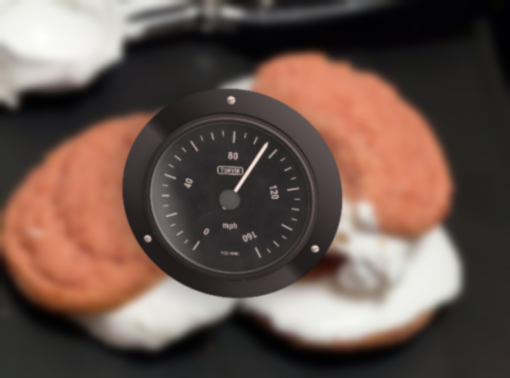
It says 95 mph
